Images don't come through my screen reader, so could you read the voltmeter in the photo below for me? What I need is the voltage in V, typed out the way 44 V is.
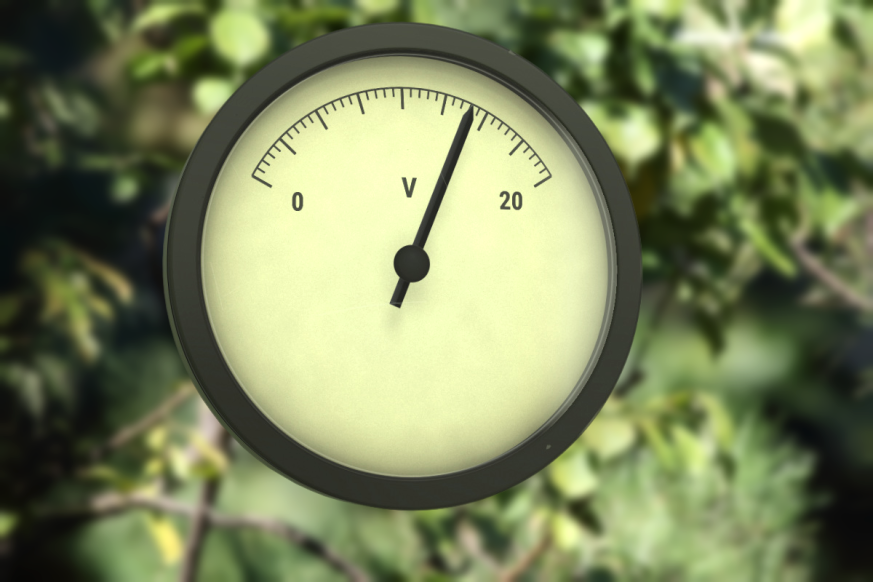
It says 14 V
